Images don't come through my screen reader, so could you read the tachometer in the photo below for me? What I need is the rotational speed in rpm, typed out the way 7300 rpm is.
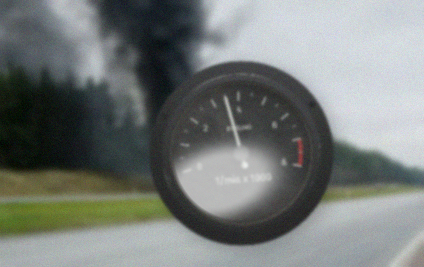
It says 3500 rpm
